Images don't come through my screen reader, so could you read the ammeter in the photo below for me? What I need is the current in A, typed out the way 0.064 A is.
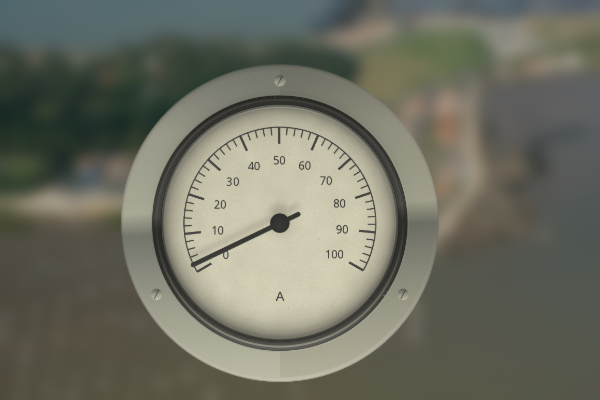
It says 2 A
